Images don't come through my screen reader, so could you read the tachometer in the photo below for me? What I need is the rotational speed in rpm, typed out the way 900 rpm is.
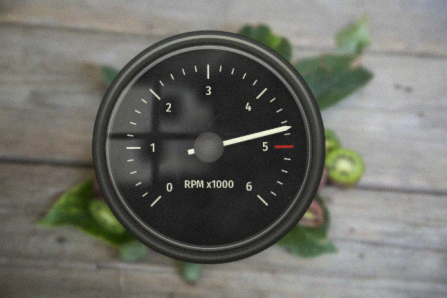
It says 4700 rpm
